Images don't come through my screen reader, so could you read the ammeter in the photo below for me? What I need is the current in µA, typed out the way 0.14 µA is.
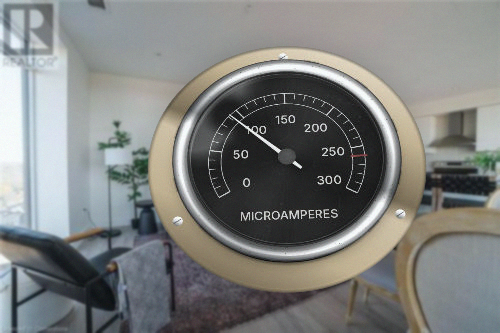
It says 90 µA
